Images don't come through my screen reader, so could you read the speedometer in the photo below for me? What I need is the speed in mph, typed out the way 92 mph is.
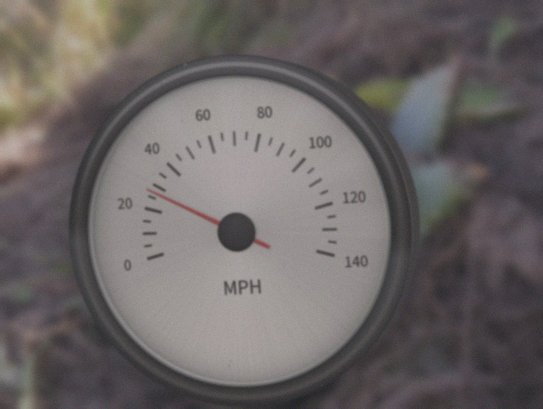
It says 27.5 mph
